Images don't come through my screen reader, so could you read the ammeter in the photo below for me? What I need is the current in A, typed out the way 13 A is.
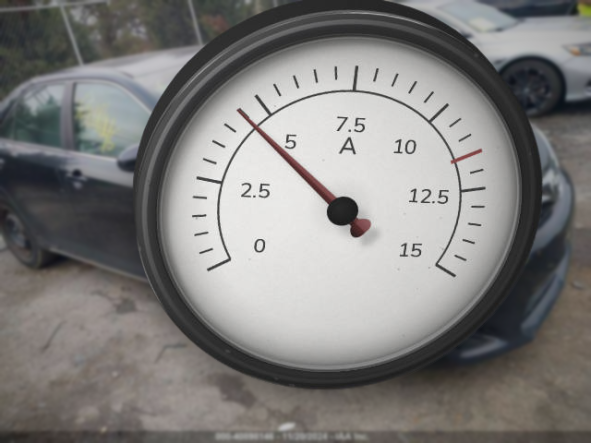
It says 4.5 A
